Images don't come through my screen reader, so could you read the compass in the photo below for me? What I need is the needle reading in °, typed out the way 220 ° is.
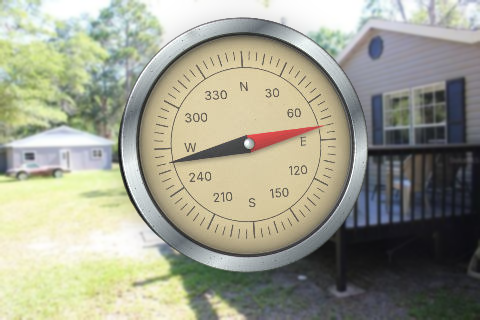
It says 80 °
